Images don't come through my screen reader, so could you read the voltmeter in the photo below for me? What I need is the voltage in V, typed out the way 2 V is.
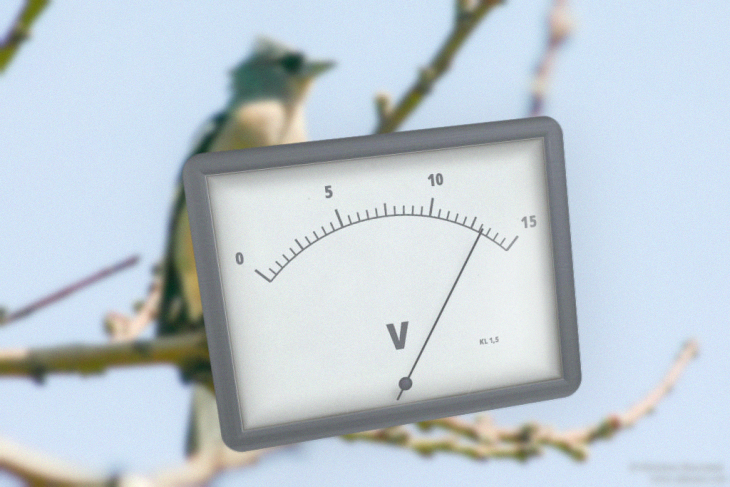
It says 13 V
